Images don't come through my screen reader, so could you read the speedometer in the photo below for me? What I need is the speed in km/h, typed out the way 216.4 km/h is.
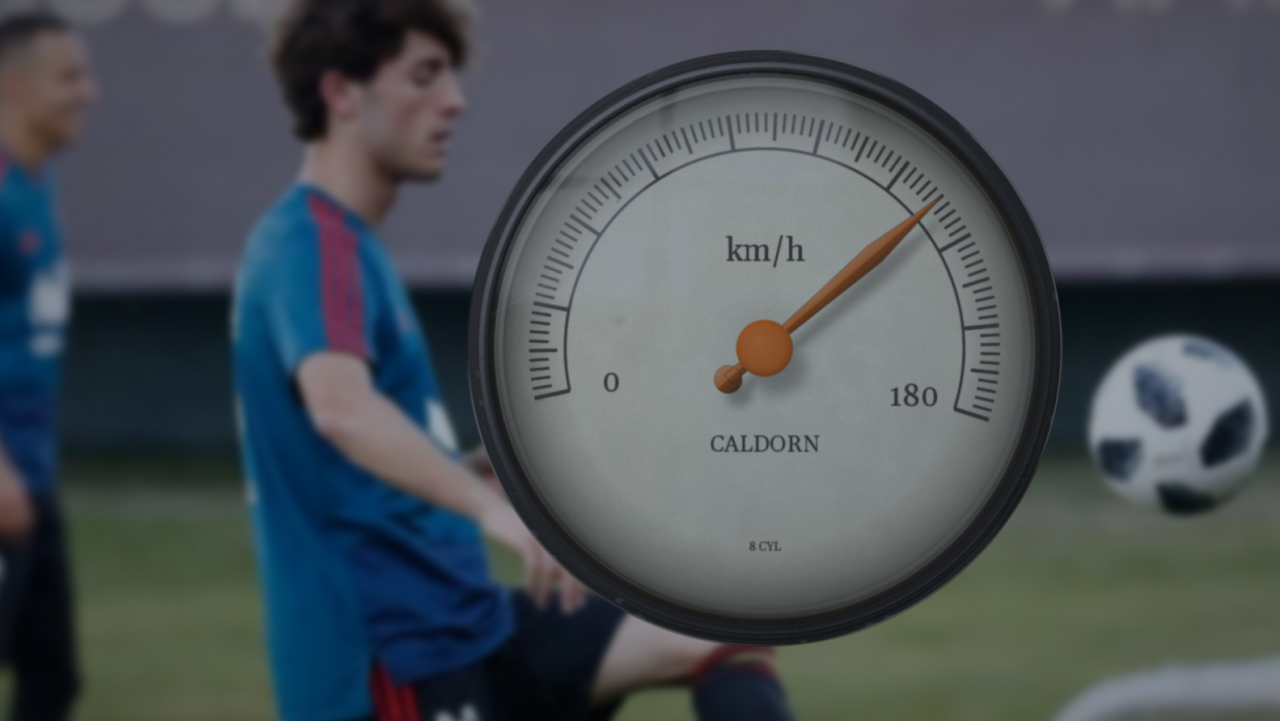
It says 130 km/h
